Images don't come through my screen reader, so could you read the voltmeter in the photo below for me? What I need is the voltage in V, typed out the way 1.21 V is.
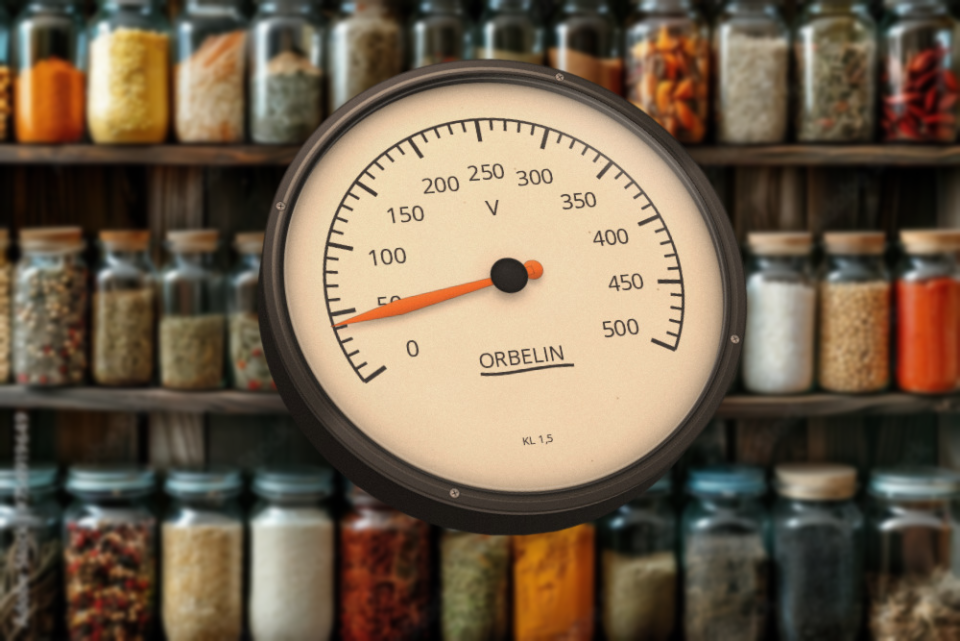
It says 40 V
